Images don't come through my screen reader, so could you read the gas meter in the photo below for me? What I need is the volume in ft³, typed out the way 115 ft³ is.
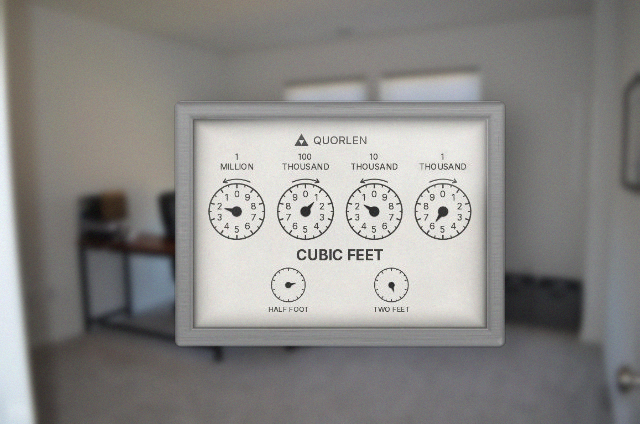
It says 211600 ft³
